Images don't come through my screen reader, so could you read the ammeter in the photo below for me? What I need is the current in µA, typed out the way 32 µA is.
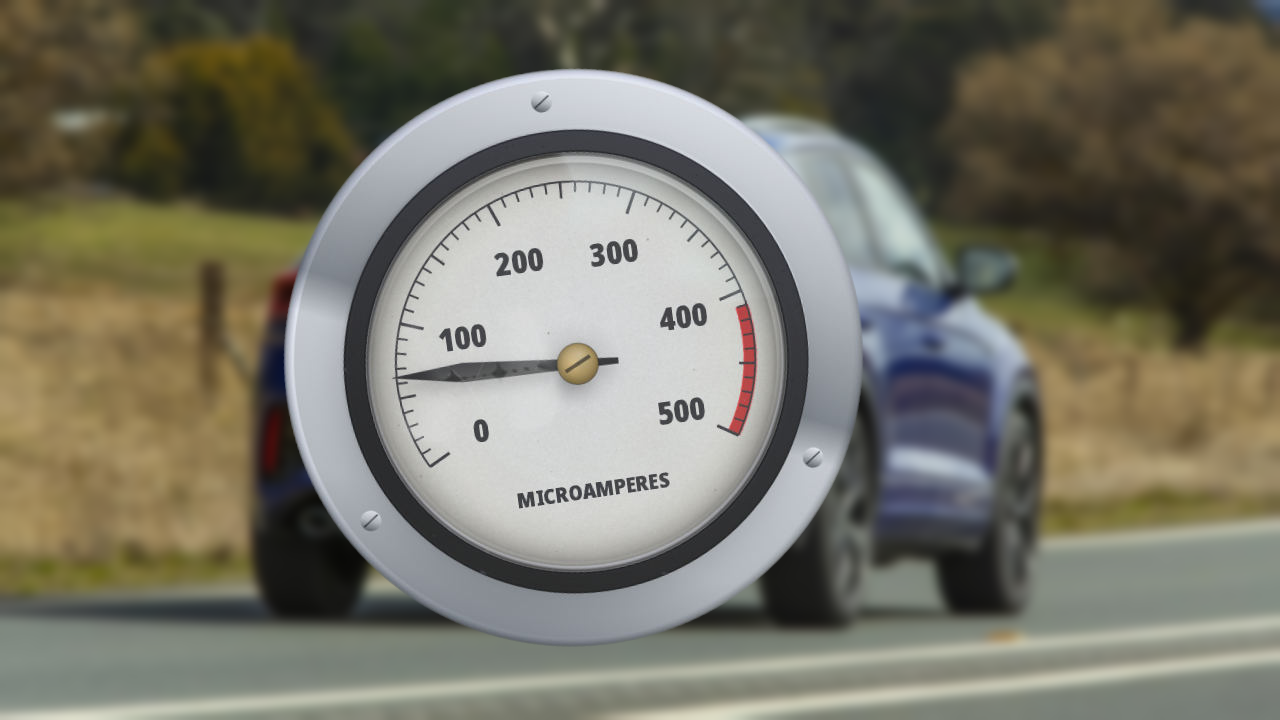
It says 65 µA
